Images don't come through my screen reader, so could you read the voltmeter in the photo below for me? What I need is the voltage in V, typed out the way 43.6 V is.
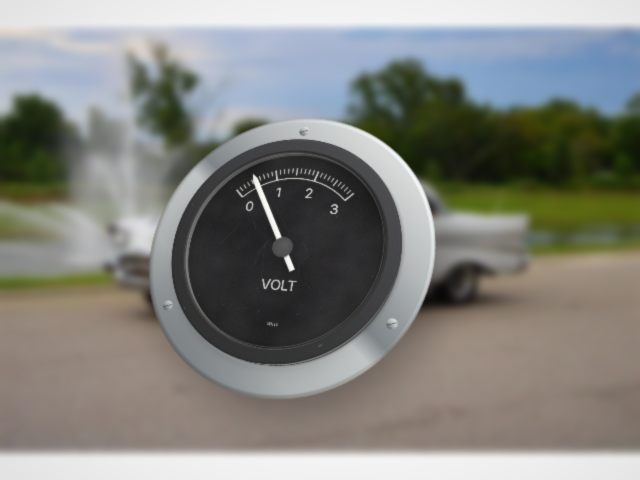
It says 0.5 V
